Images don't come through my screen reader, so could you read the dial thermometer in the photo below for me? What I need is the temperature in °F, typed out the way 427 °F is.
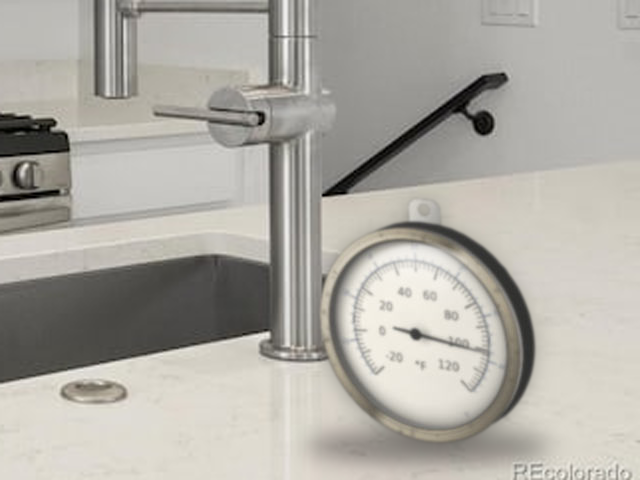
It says 100 °F
